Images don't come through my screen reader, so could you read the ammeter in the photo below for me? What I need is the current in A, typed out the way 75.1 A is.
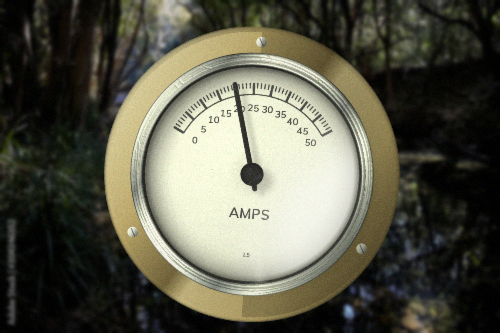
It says 20 A
